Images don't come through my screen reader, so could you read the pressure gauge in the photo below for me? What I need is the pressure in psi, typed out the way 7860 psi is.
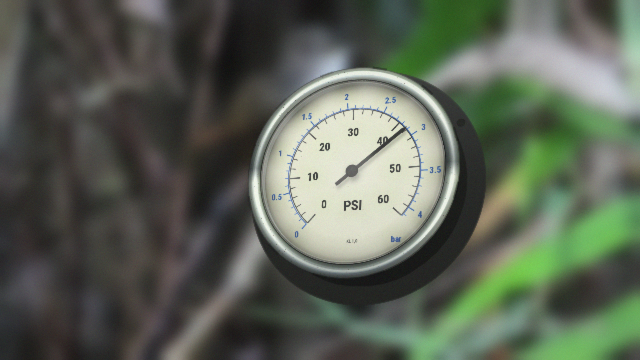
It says 42 psi
